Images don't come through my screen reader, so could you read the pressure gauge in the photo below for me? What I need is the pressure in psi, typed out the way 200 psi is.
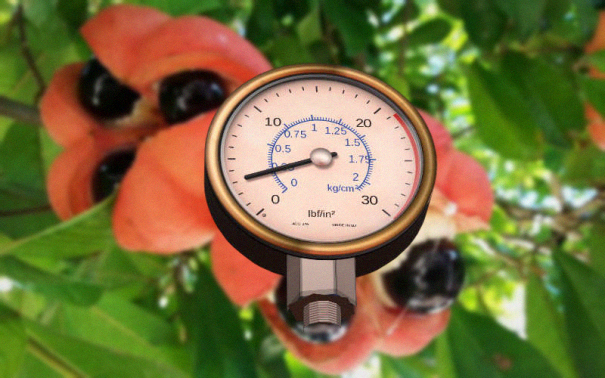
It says 3 psi
